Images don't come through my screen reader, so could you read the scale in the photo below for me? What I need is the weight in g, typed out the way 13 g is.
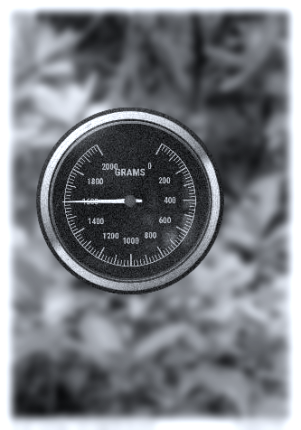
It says 1600 g
